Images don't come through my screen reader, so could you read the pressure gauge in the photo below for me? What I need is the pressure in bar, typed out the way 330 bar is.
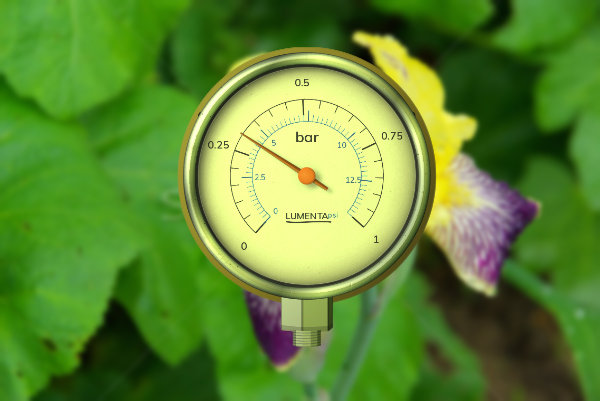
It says 0.3 bar
